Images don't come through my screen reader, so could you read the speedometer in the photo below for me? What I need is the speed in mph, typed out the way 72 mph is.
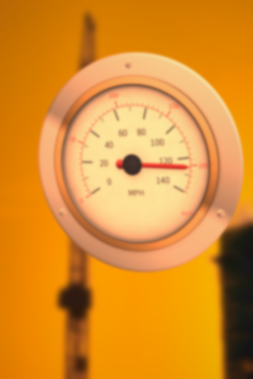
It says 125 mph
